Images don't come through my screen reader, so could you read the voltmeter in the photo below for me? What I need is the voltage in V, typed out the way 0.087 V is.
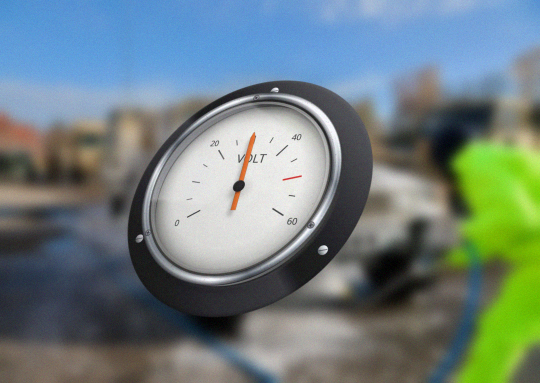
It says 30 V
